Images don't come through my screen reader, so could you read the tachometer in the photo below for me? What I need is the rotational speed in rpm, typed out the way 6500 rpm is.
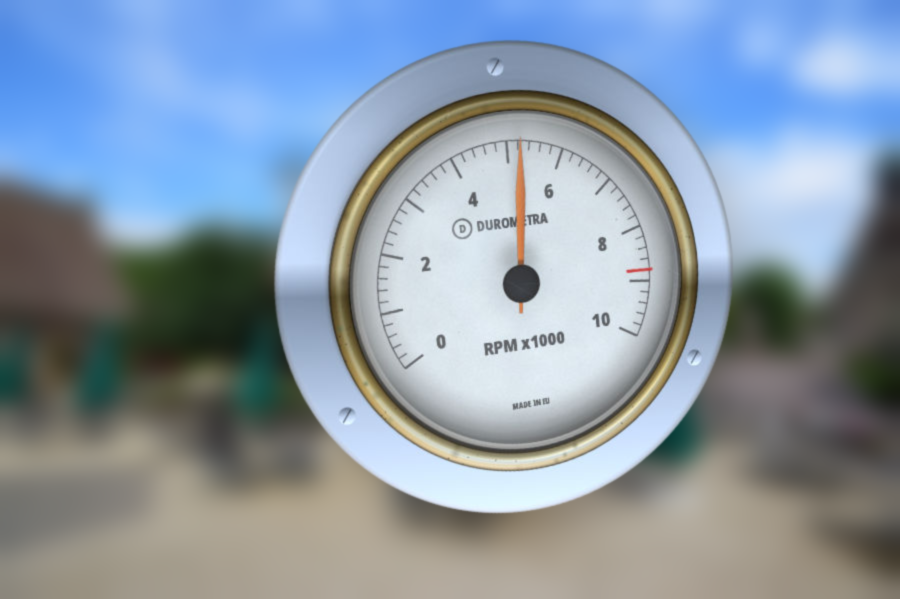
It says 5200 rpm
